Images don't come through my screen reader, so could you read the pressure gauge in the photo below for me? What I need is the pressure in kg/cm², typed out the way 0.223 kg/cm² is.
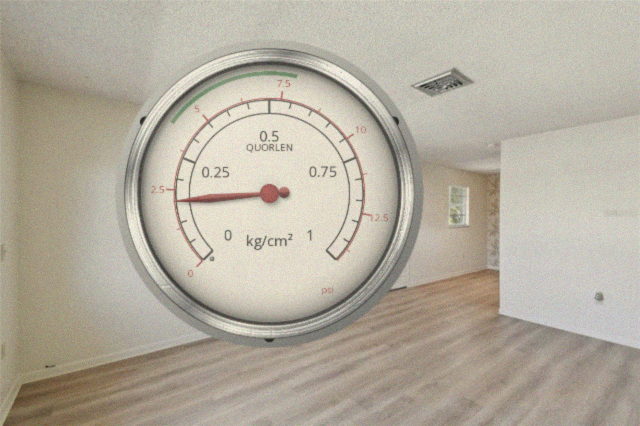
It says 0.15 kg/cm²
